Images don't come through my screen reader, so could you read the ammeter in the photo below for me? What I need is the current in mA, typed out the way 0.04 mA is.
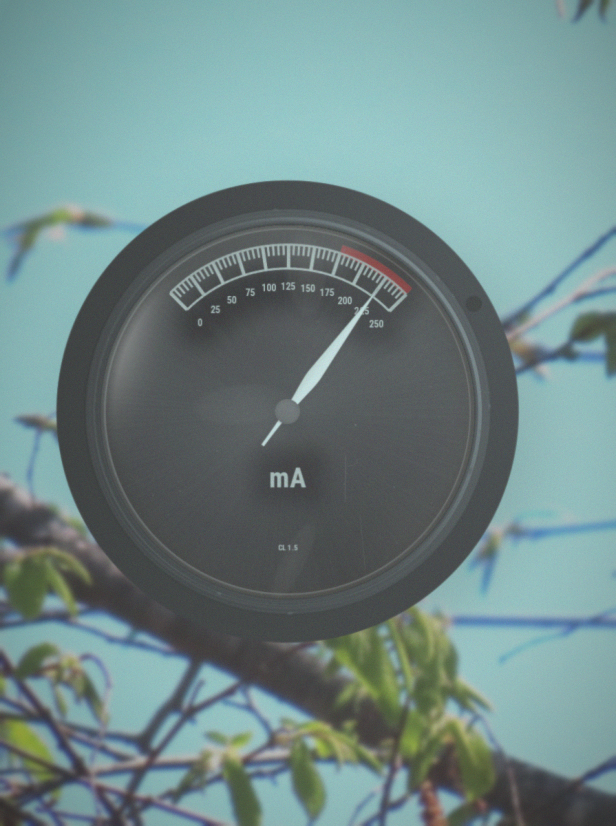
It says 225 mA
